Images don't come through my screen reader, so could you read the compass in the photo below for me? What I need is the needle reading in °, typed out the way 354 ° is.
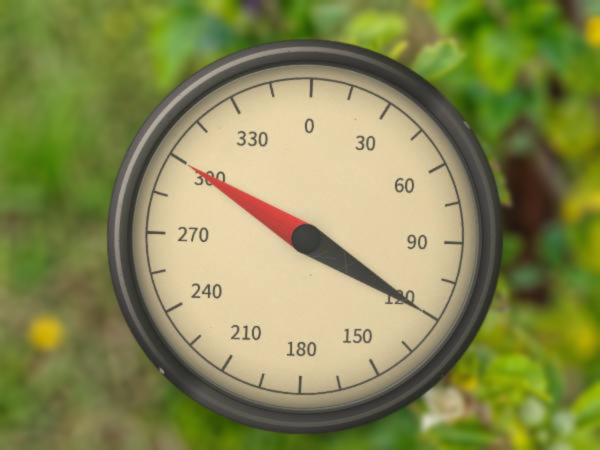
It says 300 °
